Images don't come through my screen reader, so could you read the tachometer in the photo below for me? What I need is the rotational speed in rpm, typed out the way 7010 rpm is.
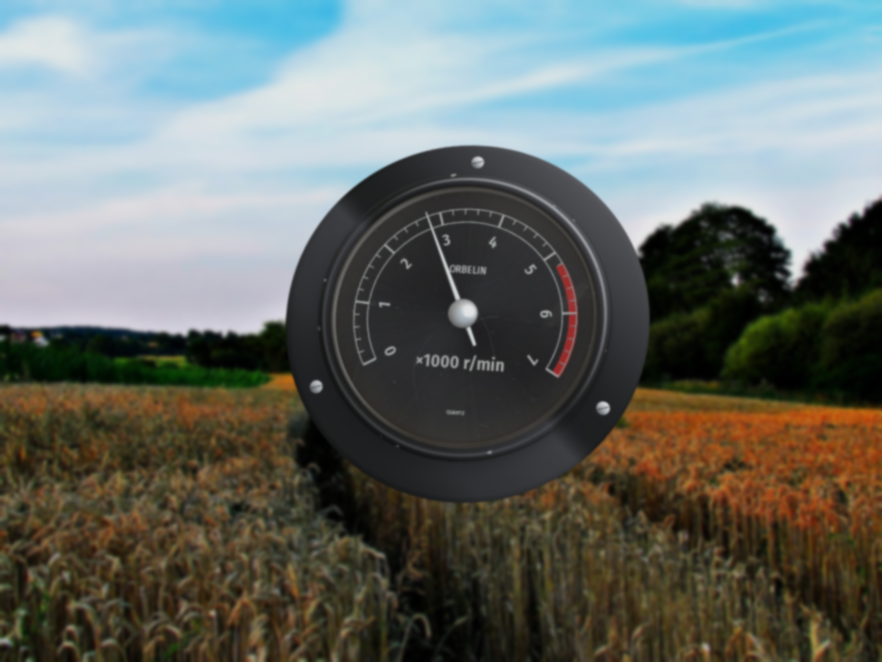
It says 2800 rpm
